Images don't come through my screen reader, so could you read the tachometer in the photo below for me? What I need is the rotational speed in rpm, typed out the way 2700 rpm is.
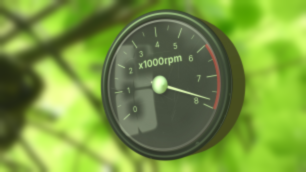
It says 7750 rpm
